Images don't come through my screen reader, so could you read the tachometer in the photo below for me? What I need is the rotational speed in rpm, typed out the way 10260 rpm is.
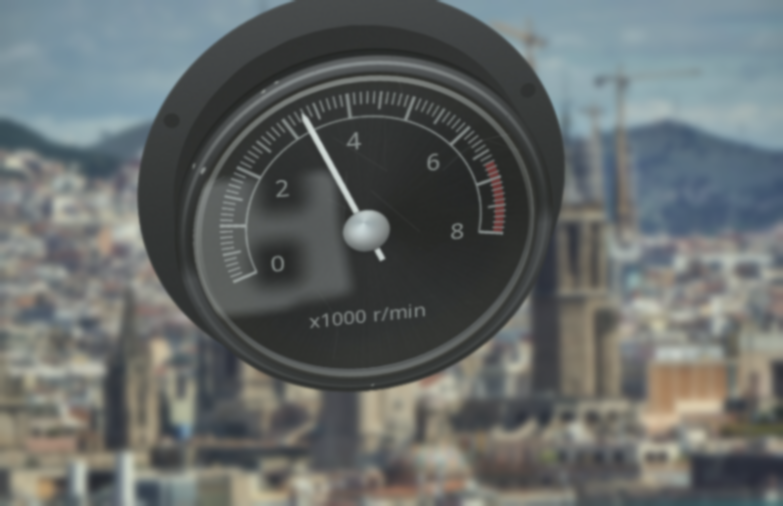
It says 3300 rpm
